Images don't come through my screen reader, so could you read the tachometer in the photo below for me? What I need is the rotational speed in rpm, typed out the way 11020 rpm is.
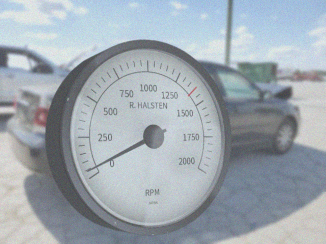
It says 50 rpm
